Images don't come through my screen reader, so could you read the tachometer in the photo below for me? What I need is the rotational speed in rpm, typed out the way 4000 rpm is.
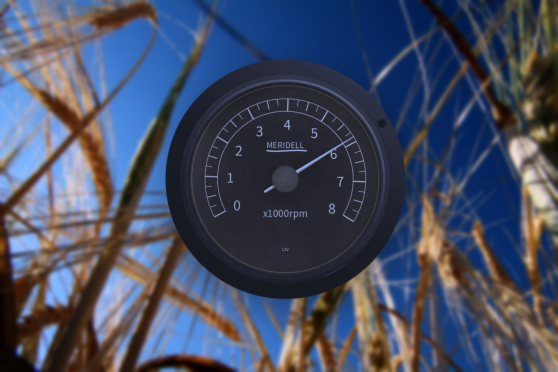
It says 5875 rpm
